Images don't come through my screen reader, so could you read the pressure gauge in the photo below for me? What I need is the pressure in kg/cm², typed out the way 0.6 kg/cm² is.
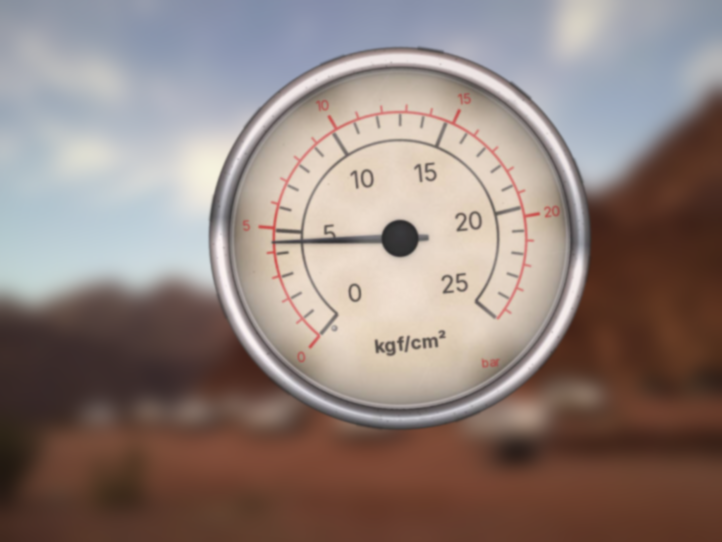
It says 4.5 kg/cm²
